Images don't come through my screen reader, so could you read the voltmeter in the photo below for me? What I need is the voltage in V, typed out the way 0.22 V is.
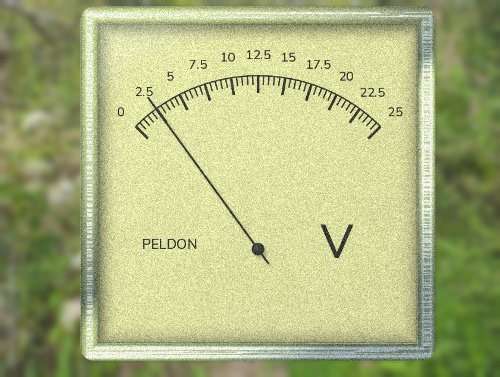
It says 2.5 V
